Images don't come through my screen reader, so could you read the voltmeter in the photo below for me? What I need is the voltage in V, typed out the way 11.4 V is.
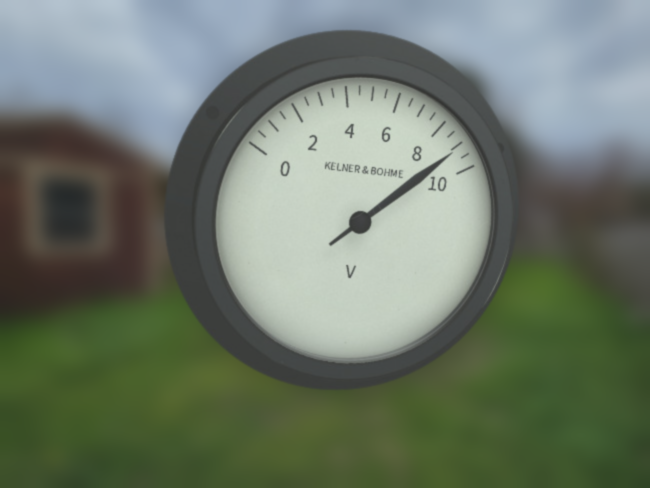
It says 9 V
